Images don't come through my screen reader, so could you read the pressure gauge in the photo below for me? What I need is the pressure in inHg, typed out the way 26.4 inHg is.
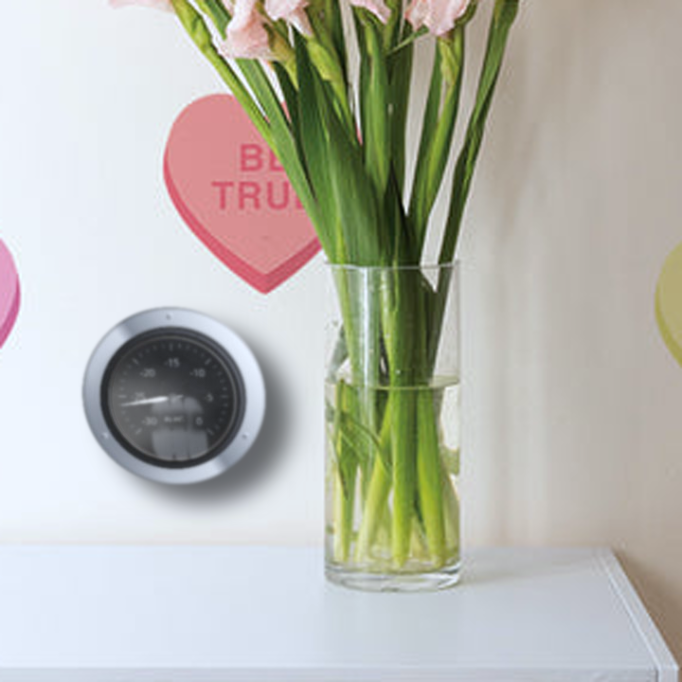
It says -26 inHg
